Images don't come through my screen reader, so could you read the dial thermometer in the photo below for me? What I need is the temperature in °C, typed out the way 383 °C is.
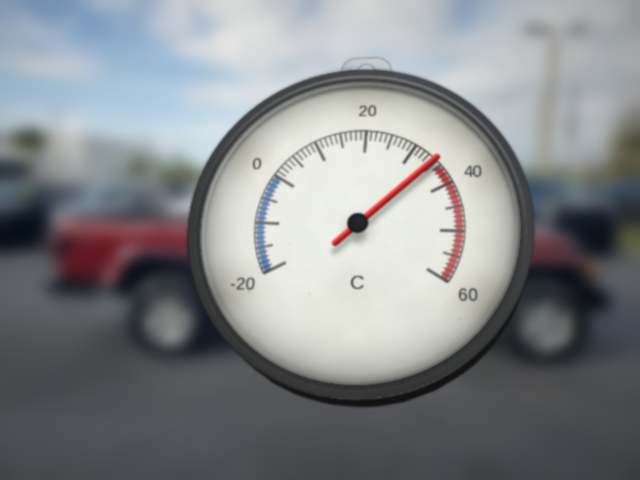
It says 35 °C
